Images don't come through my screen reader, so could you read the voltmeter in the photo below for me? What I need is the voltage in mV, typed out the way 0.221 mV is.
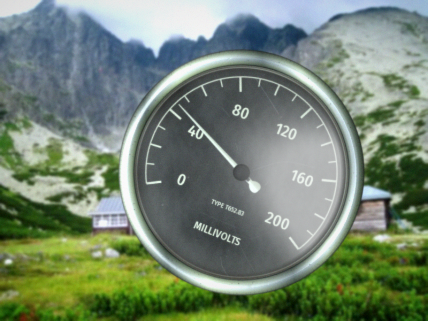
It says 45 mV
